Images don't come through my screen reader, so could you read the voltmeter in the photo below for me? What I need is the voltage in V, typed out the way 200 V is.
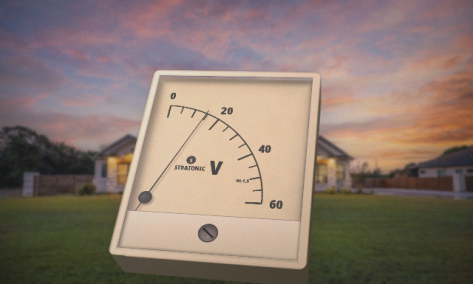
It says 15 V
